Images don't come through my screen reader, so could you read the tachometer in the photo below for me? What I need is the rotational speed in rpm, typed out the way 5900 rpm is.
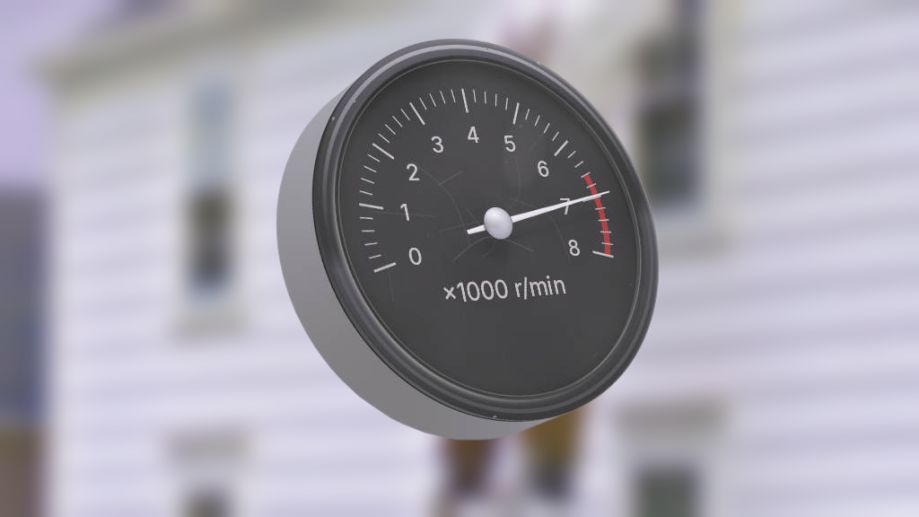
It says 7000 rpm
